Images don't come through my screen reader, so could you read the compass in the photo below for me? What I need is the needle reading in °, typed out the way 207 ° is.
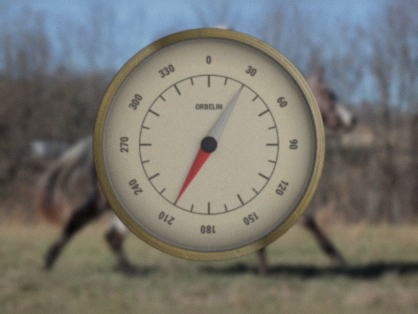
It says 210 °
